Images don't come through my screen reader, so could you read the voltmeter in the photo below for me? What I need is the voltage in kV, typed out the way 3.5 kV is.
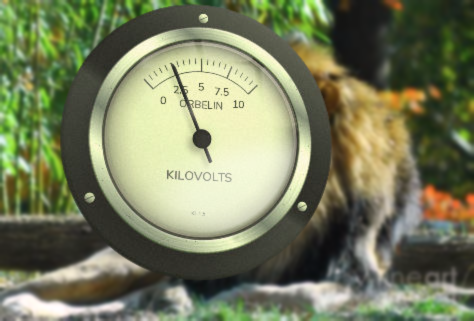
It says 2.5 kV
